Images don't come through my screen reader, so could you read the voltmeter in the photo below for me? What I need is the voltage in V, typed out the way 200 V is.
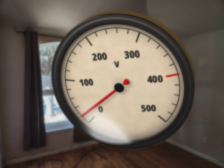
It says 20 V
